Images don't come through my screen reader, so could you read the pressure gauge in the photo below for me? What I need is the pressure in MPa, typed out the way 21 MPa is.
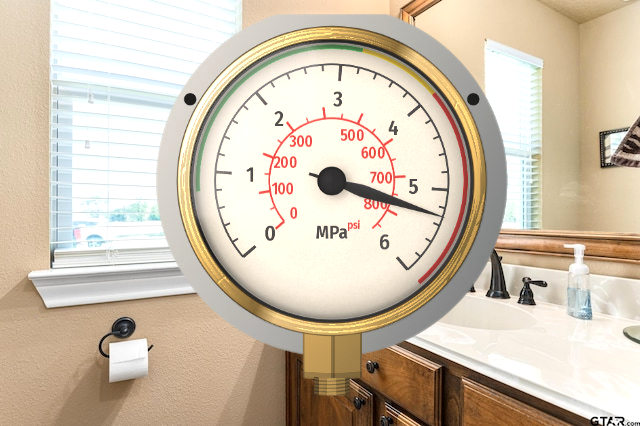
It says 5.3 MPa
